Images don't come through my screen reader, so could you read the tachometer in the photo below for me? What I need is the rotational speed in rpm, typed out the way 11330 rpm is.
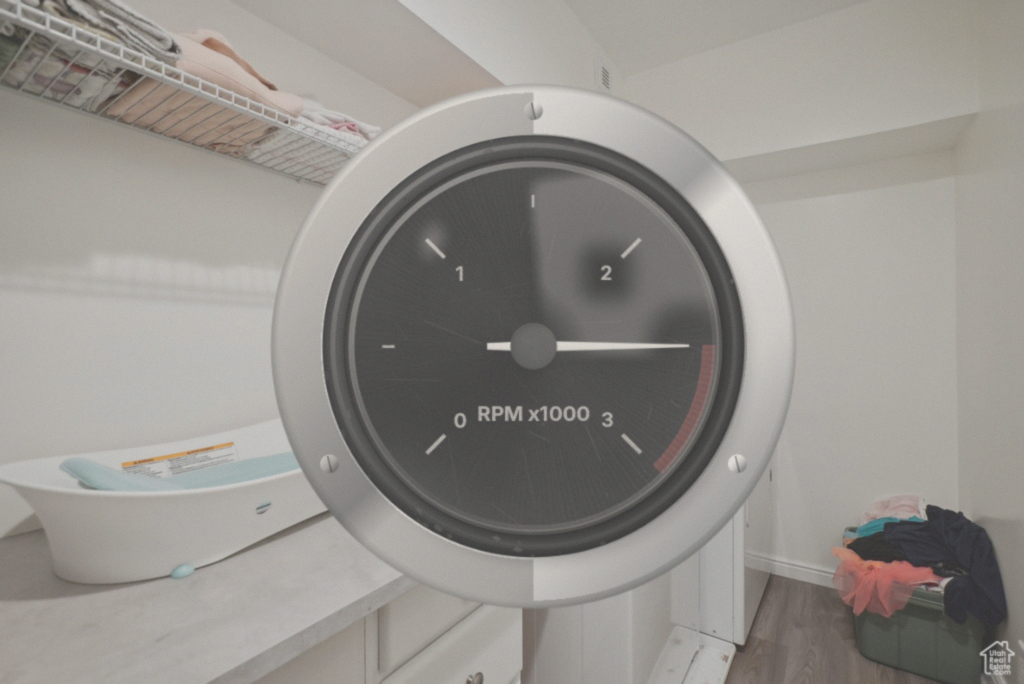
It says 2500 rpm
